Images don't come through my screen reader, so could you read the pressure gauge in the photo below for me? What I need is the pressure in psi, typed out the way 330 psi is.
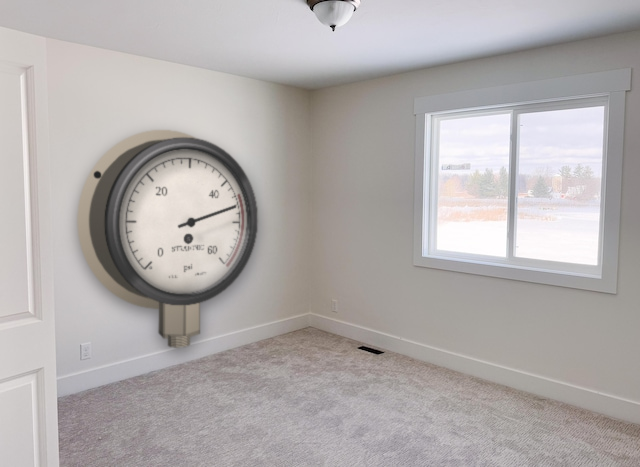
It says 46 psi
